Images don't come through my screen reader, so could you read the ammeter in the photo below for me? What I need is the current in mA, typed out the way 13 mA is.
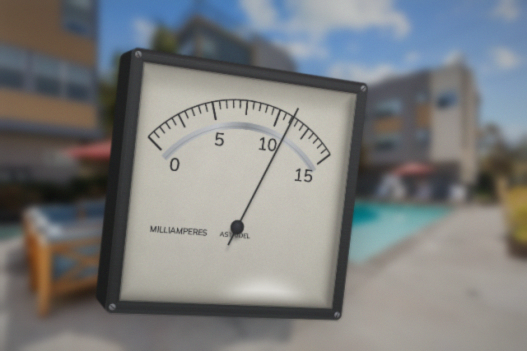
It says 11 mA
